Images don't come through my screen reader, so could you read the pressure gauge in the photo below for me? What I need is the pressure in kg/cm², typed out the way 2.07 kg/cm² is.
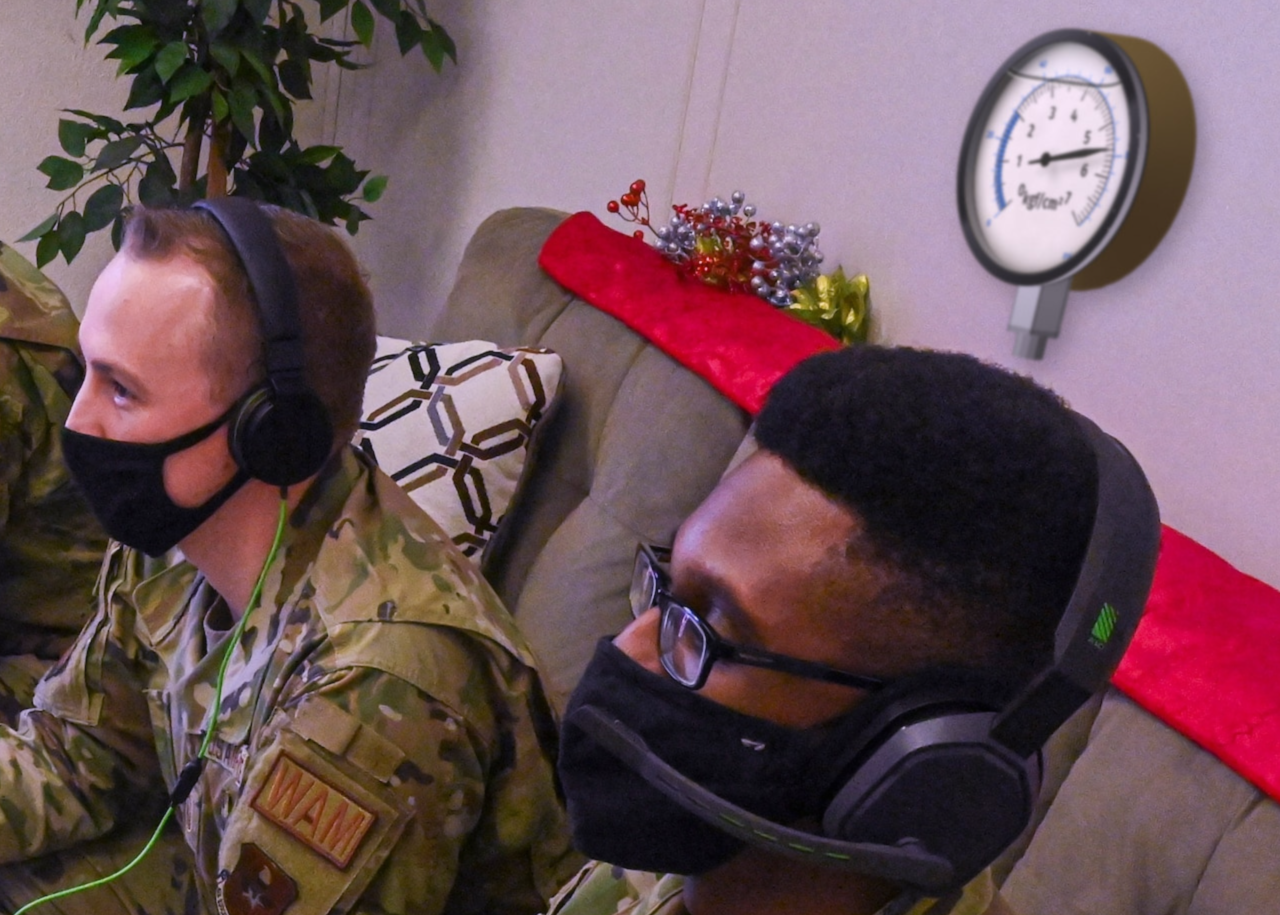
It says 5.5 kg/cm²
